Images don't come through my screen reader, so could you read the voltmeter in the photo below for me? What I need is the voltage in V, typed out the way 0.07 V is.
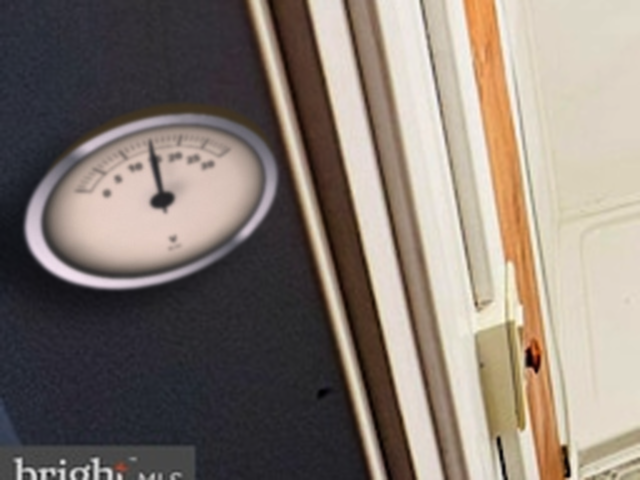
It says 15 V
